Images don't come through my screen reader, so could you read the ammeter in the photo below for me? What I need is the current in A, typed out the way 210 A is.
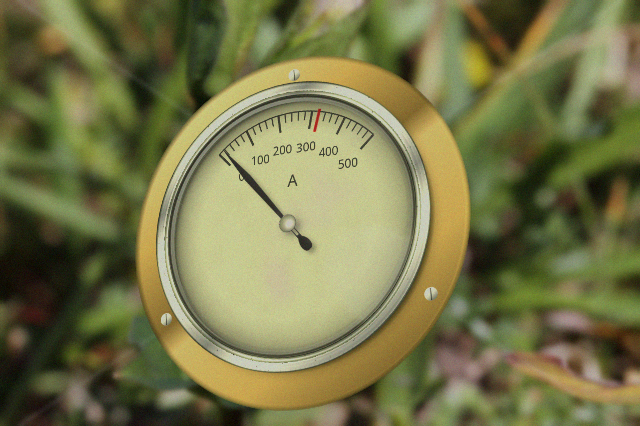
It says 20 A
